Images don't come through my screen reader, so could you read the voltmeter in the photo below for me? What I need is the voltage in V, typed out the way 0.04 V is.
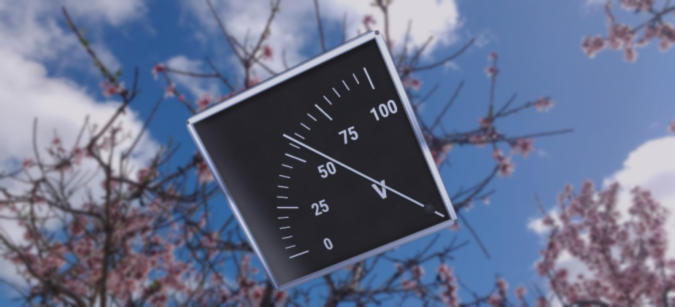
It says 57.5 V
